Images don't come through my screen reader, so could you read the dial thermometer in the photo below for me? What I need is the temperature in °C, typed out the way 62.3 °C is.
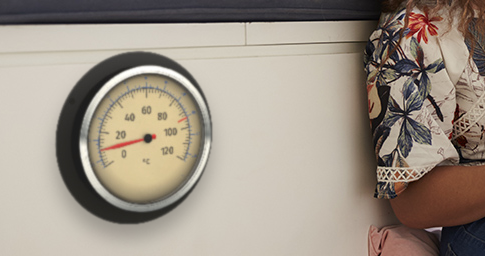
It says 10 °C
